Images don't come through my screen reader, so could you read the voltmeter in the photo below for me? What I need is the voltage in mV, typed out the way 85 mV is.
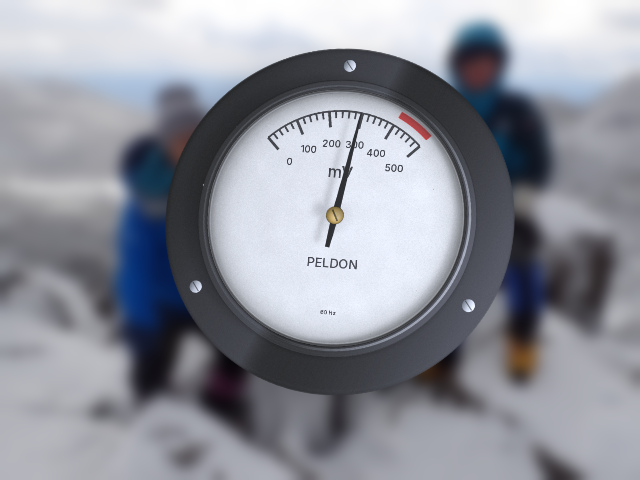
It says 300 mV
